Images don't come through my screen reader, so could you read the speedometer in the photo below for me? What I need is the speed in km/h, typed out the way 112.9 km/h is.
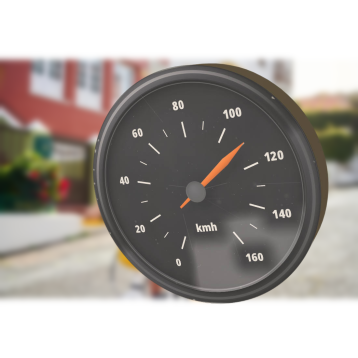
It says 110 km/h
